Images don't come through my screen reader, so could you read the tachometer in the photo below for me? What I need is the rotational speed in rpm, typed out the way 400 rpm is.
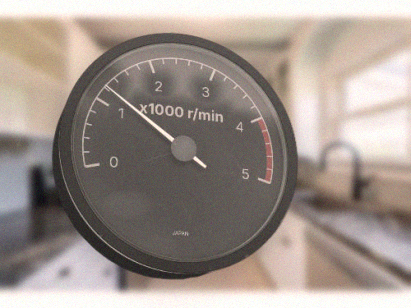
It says 1200 rpm
